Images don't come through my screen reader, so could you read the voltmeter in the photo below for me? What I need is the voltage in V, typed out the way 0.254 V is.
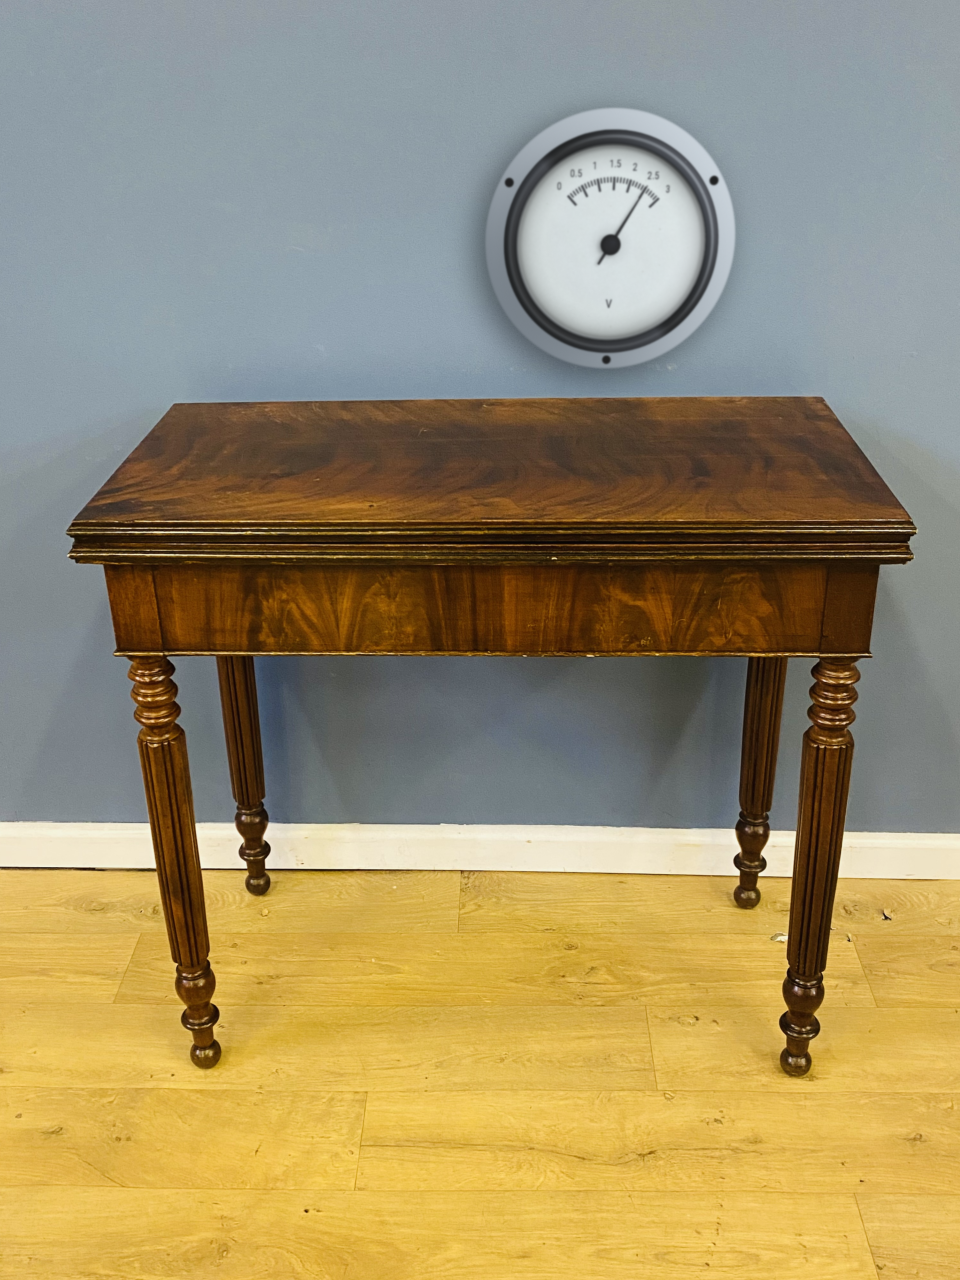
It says 2.5 V
